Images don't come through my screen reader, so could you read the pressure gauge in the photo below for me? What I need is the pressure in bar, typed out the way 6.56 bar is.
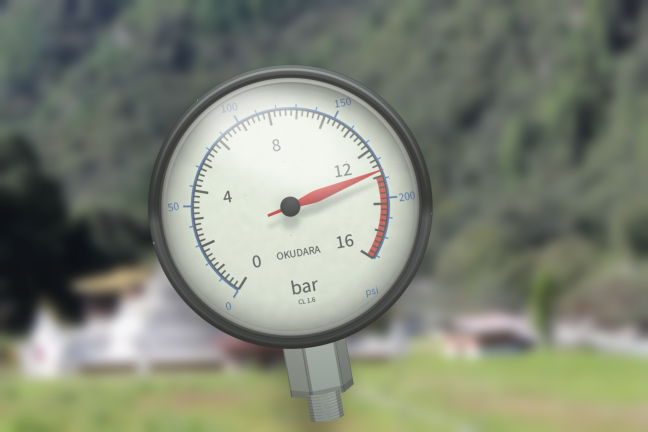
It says 12.8 bar
